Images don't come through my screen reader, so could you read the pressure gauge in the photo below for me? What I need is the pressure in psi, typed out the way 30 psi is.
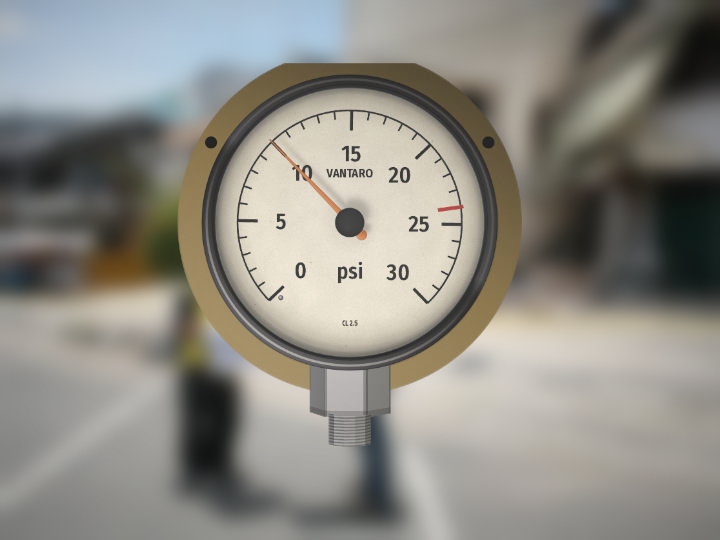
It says 10 psi
